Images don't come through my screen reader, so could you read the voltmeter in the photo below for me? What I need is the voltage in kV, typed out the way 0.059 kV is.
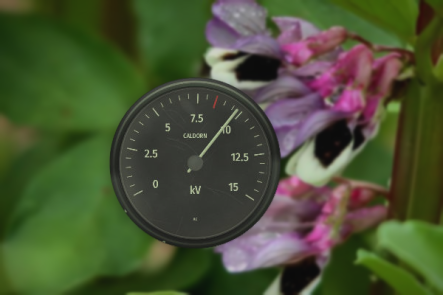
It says 9.75 kV
